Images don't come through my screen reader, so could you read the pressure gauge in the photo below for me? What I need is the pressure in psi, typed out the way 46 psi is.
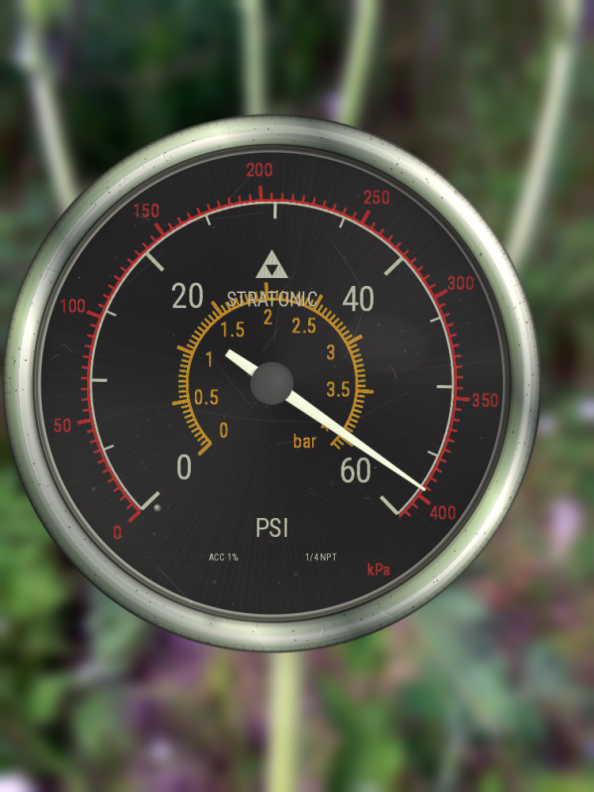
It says 57.5 psi
